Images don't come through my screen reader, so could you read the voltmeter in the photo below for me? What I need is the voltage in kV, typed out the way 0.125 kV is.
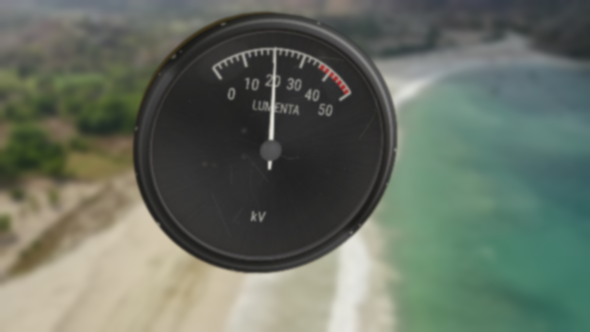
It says 20 kV
